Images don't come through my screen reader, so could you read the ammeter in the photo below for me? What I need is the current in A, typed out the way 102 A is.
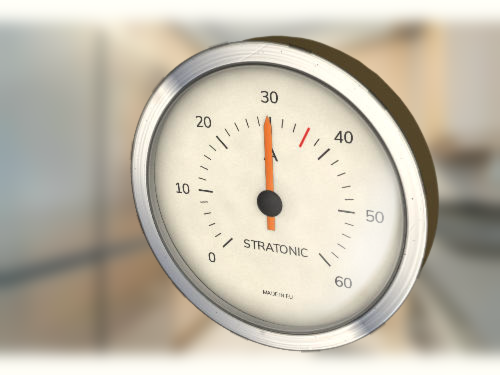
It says 30 A
